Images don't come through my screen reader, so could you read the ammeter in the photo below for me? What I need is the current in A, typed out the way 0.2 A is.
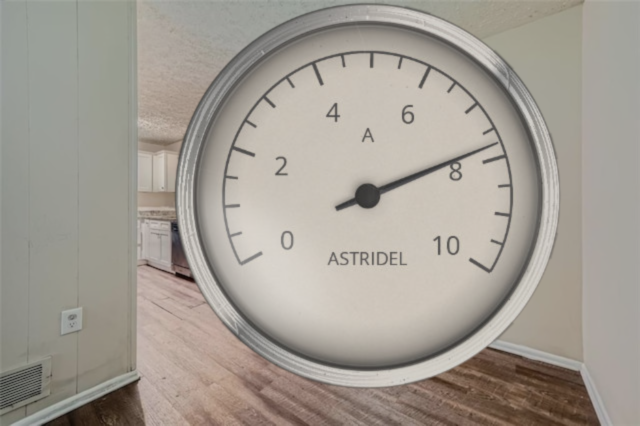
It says 7.75 A
